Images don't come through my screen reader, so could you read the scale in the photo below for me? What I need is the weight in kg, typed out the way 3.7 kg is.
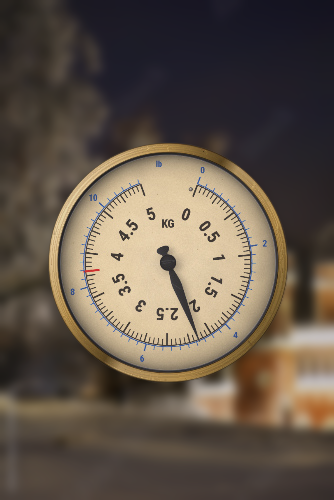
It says 2.15 kg
